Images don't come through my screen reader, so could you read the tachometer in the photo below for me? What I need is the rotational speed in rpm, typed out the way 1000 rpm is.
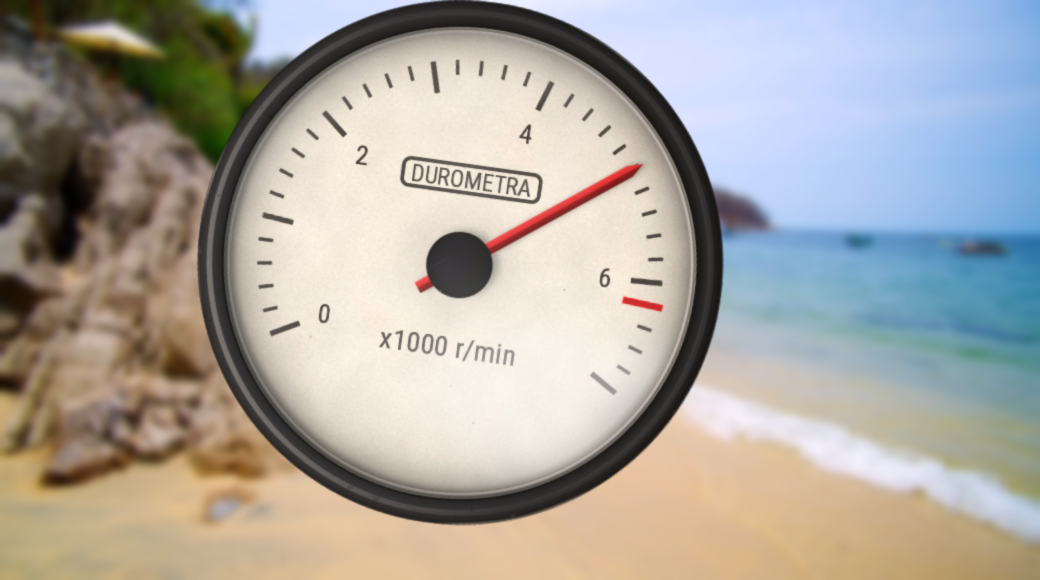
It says 5000 rpm
